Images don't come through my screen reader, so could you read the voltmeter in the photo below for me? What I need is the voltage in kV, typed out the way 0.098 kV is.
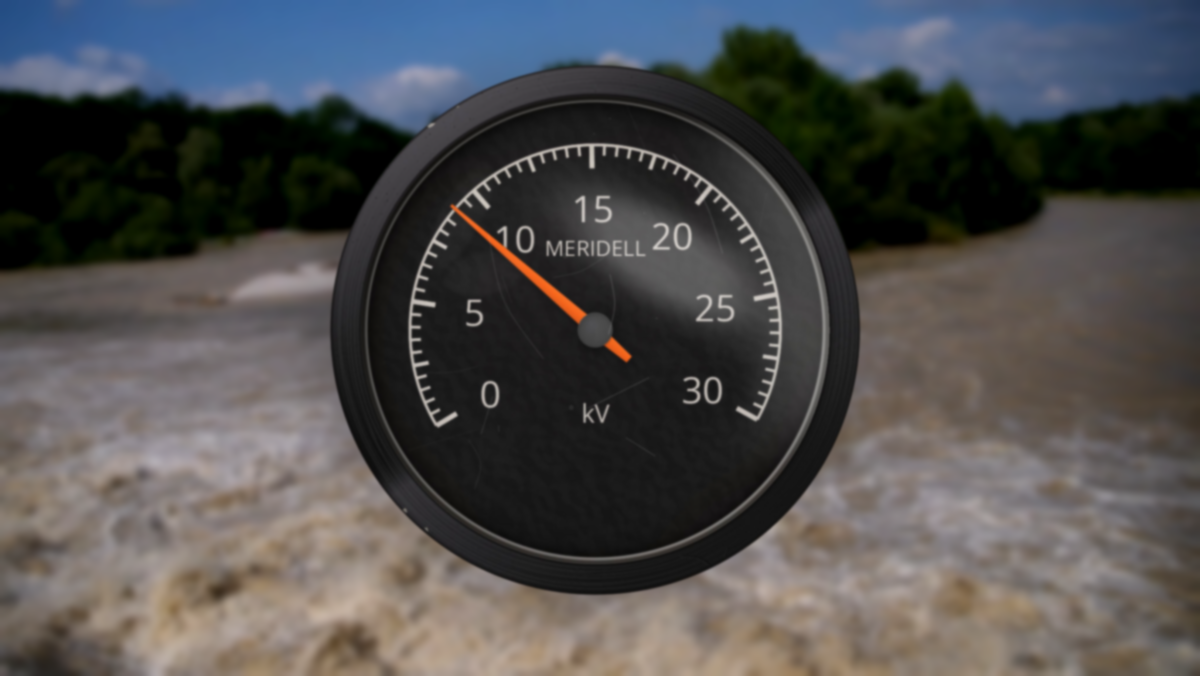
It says 9 kV
